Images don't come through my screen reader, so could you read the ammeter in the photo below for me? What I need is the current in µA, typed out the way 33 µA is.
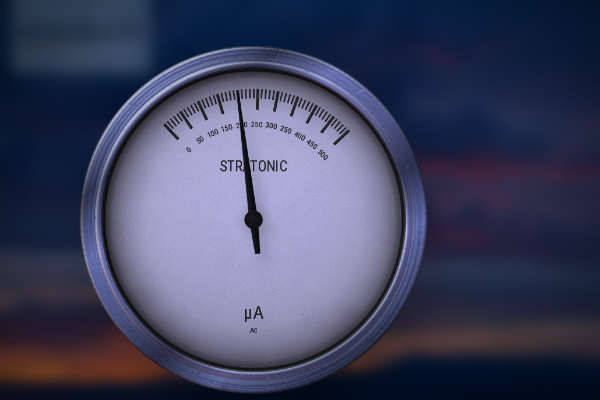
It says 200 µA
